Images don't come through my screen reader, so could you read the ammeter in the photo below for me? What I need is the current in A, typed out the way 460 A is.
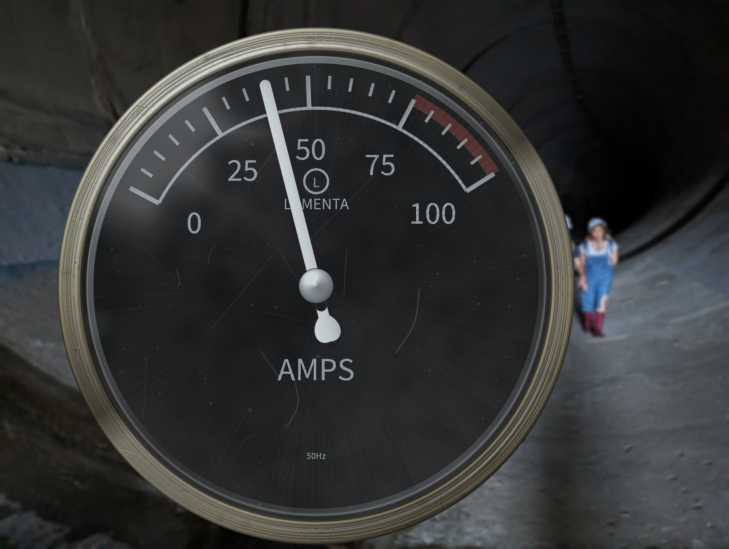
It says 40 A
